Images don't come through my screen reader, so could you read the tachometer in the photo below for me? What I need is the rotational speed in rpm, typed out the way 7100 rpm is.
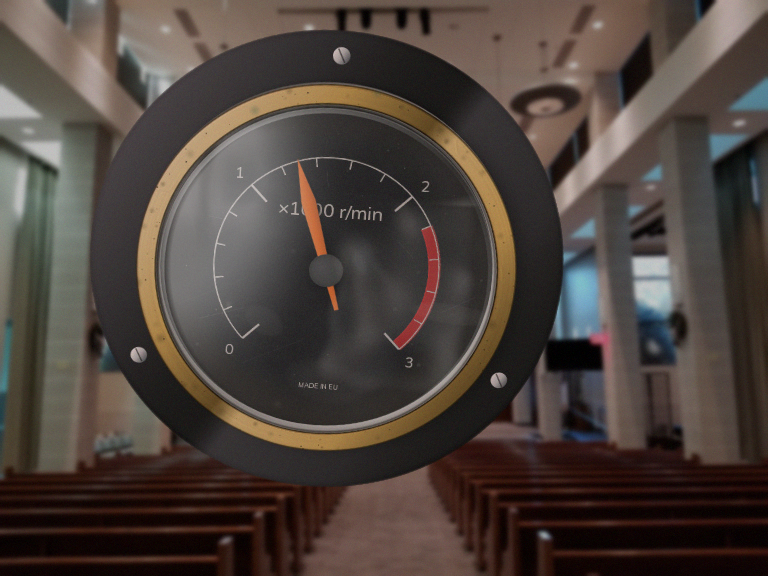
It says 1300 rpm
